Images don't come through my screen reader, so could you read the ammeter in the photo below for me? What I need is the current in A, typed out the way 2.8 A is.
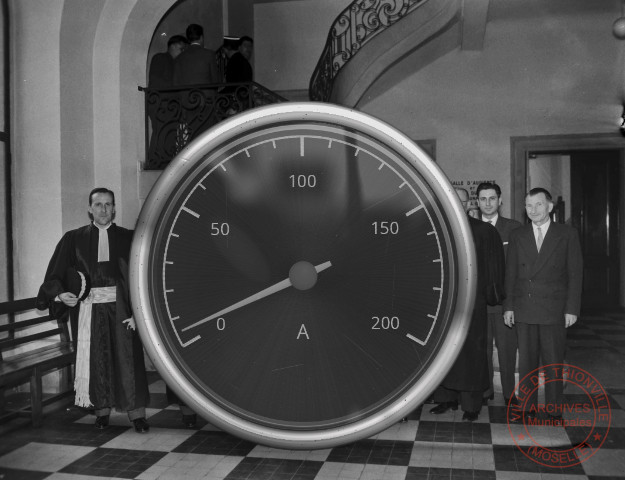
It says 5 A
